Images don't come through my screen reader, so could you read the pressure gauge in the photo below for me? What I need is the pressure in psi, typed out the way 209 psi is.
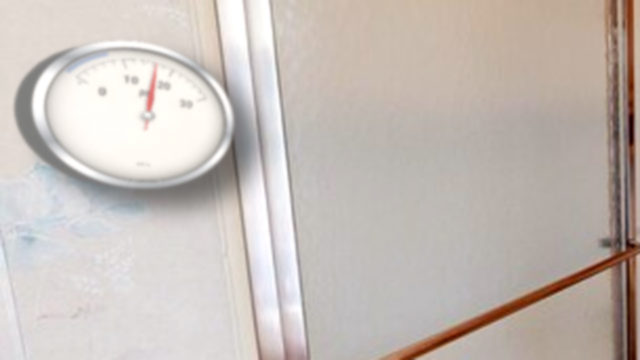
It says 16 psi
